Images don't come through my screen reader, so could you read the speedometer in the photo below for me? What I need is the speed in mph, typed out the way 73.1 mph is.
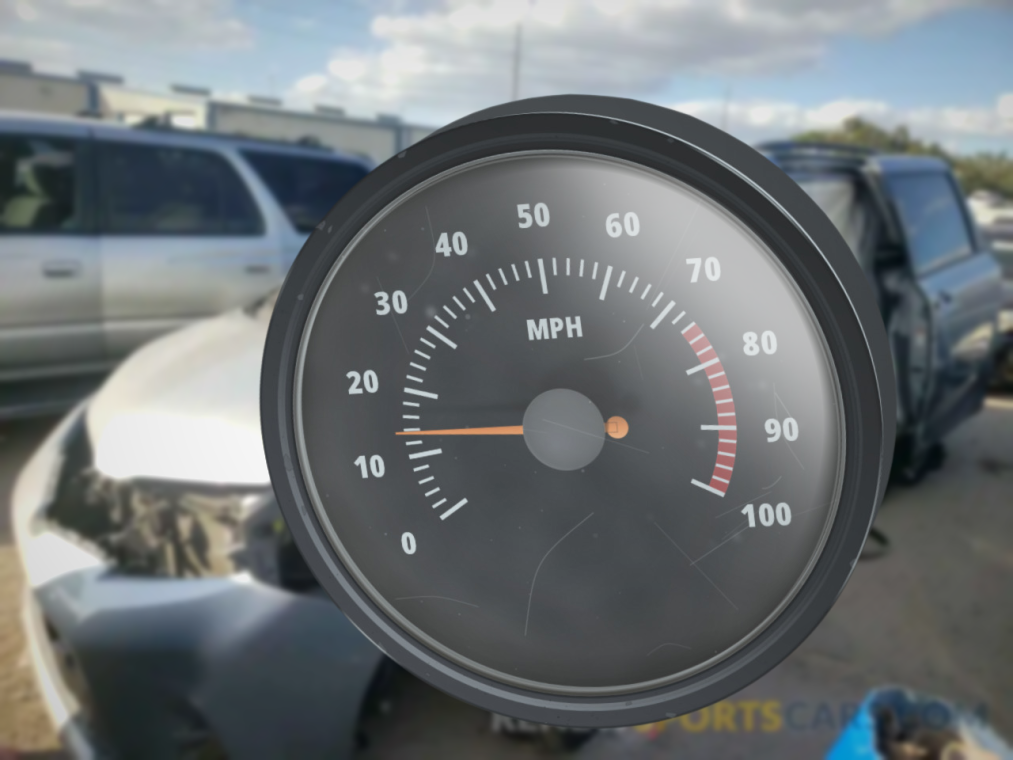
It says 14 mph
